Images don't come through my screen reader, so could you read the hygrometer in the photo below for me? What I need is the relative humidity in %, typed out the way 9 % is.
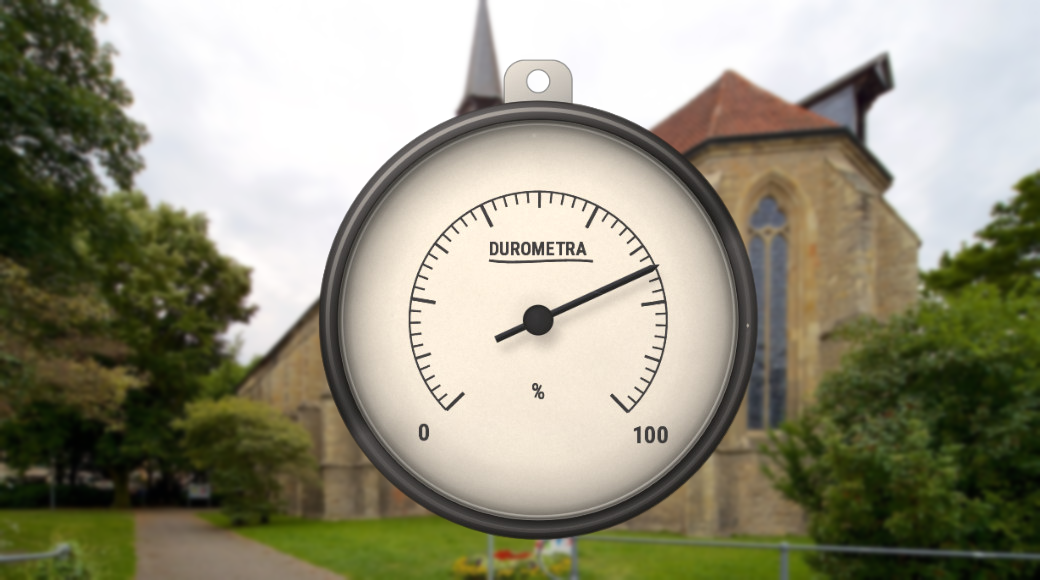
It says 74 %
